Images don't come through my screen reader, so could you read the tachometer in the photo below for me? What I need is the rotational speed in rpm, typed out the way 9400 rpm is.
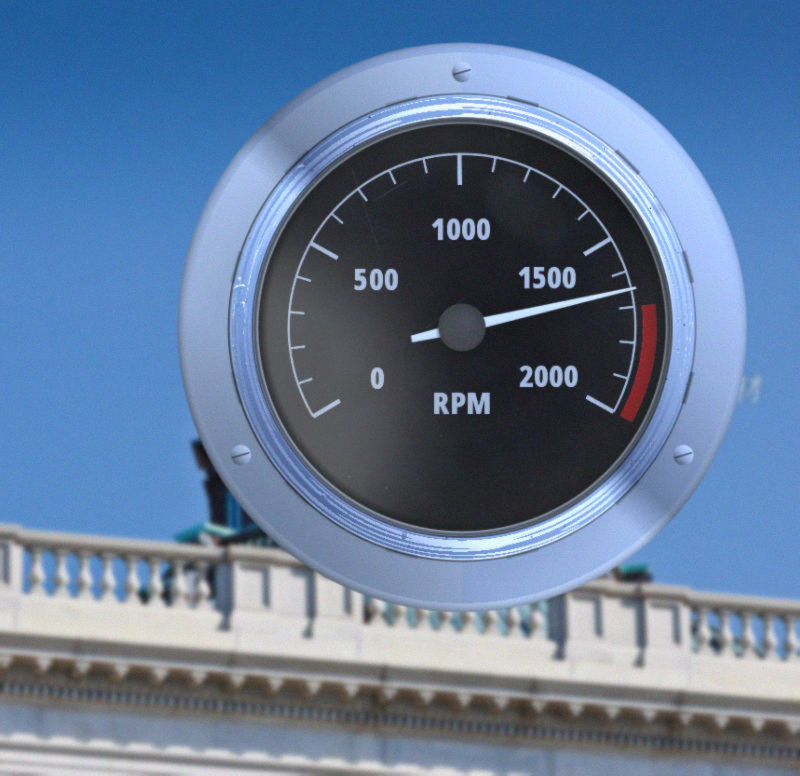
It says 1650 rpm
